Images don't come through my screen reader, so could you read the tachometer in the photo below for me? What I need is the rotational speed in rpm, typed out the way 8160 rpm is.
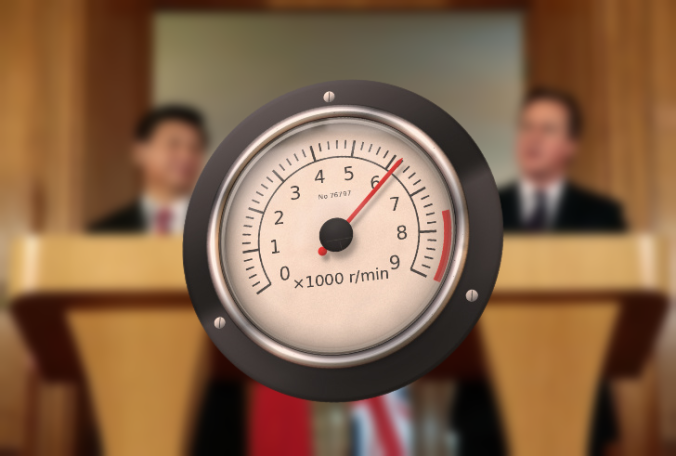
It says 6200 rpm
